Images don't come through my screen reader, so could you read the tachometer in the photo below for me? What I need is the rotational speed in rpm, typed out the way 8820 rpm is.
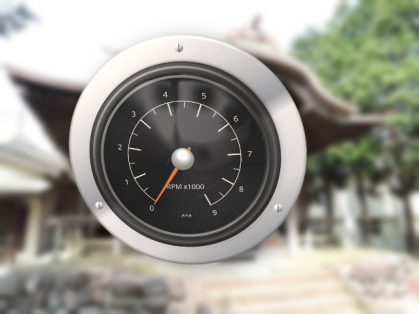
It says 0 rpm
